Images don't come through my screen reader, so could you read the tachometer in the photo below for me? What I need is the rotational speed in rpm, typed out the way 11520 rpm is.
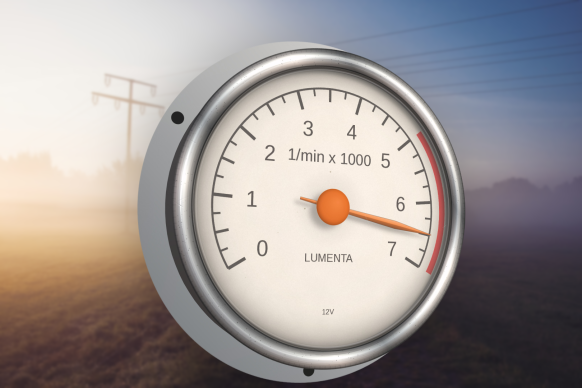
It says 6500 rpm
